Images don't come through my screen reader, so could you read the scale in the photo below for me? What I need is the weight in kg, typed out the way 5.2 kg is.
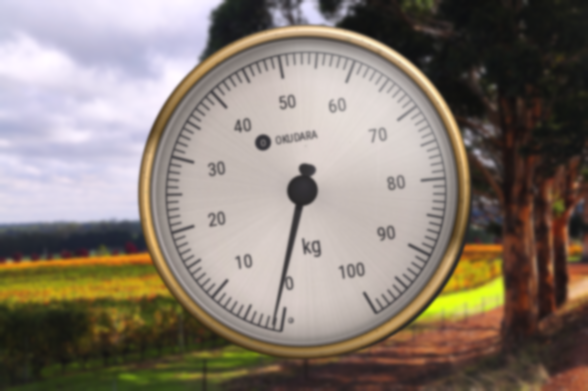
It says 1 kg
